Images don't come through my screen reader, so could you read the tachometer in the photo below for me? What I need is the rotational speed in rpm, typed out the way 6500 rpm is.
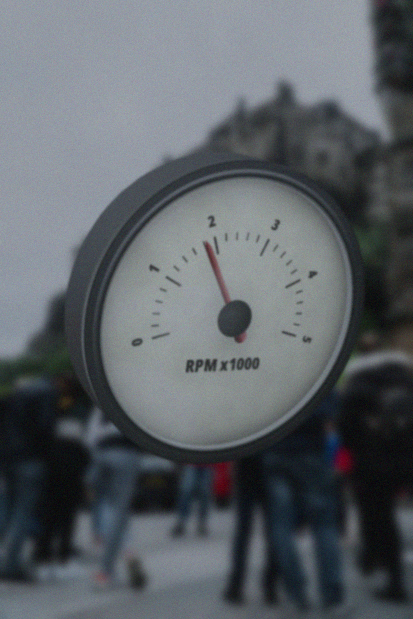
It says 1800 rpm
